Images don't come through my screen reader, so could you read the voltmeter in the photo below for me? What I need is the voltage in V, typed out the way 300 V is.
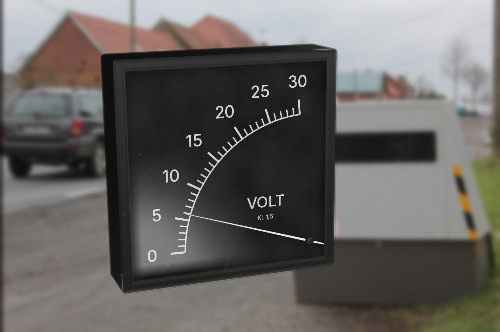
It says 6 V
